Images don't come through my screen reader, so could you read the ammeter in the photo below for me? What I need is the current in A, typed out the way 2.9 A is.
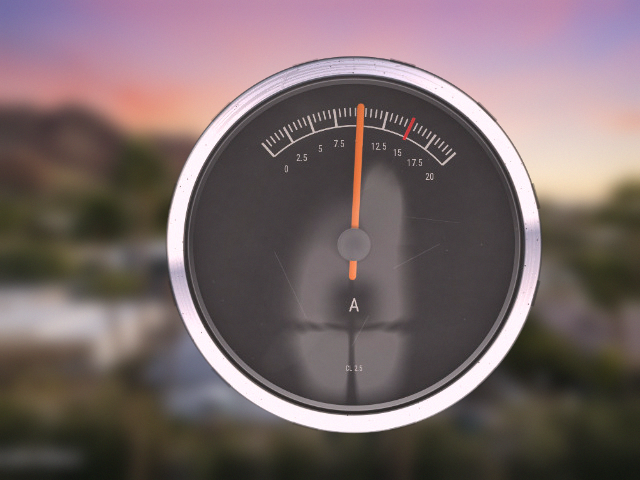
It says 10 A
